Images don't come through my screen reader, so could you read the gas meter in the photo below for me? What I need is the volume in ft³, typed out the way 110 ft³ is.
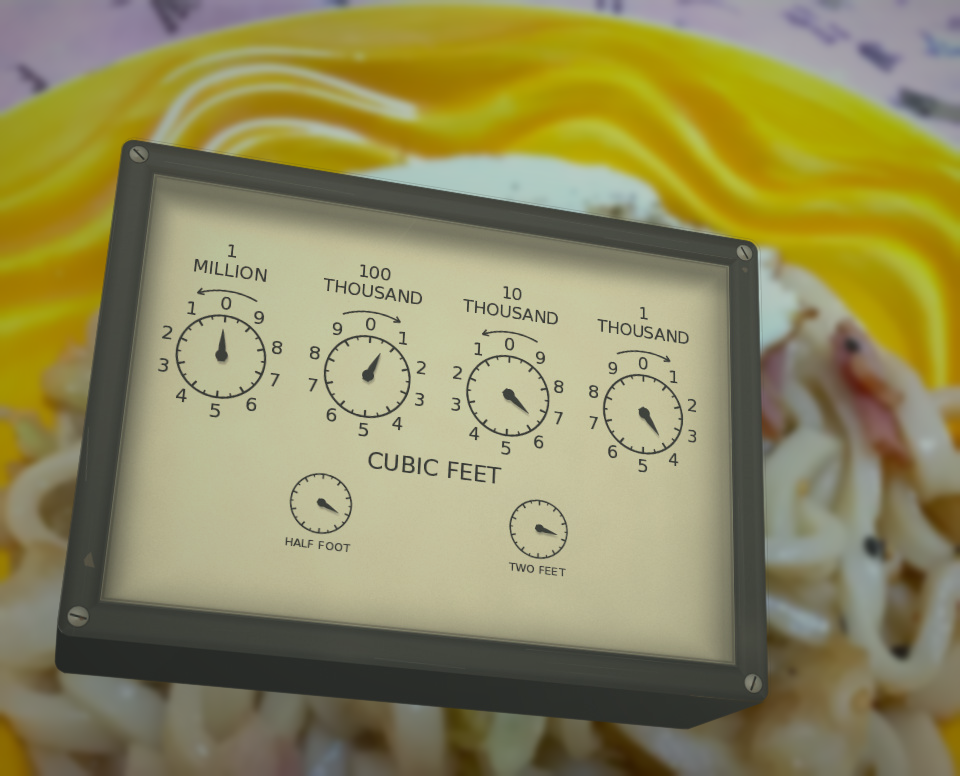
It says 6400 ft³
